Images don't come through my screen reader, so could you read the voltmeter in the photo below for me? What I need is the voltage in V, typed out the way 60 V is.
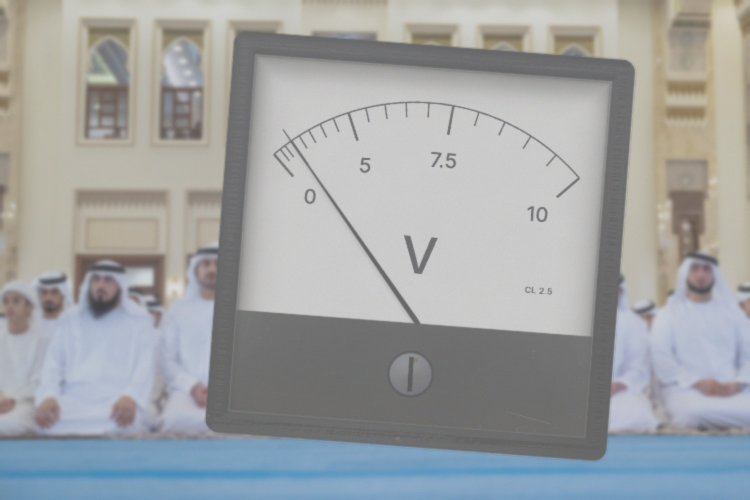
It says 2.5 V
